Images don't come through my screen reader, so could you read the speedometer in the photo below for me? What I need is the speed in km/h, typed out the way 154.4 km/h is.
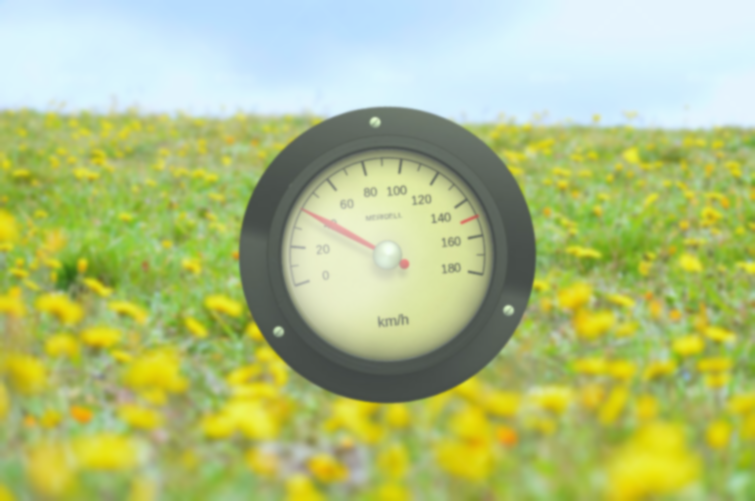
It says 40 km/h
